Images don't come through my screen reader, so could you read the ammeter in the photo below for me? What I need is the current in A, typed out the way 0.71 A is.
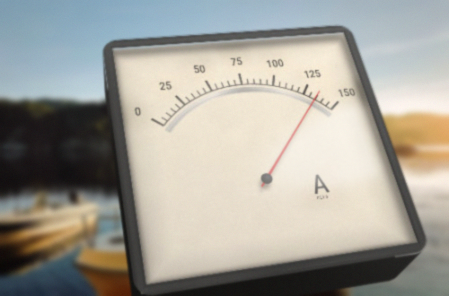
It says 135 A
